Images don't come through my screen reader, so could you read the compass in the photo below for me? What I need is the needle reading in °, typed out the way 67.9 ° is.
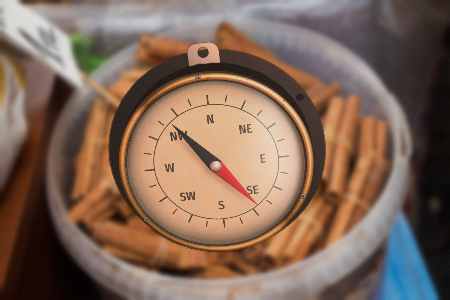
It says 142.5 °
